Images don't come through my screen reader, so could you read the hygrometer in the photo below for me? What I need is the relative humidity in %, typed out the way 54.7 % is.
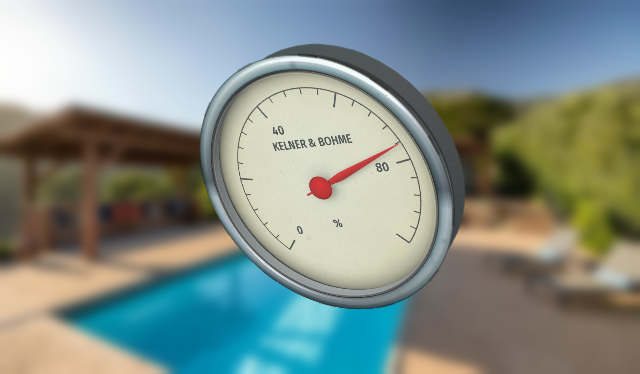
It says 76 %
